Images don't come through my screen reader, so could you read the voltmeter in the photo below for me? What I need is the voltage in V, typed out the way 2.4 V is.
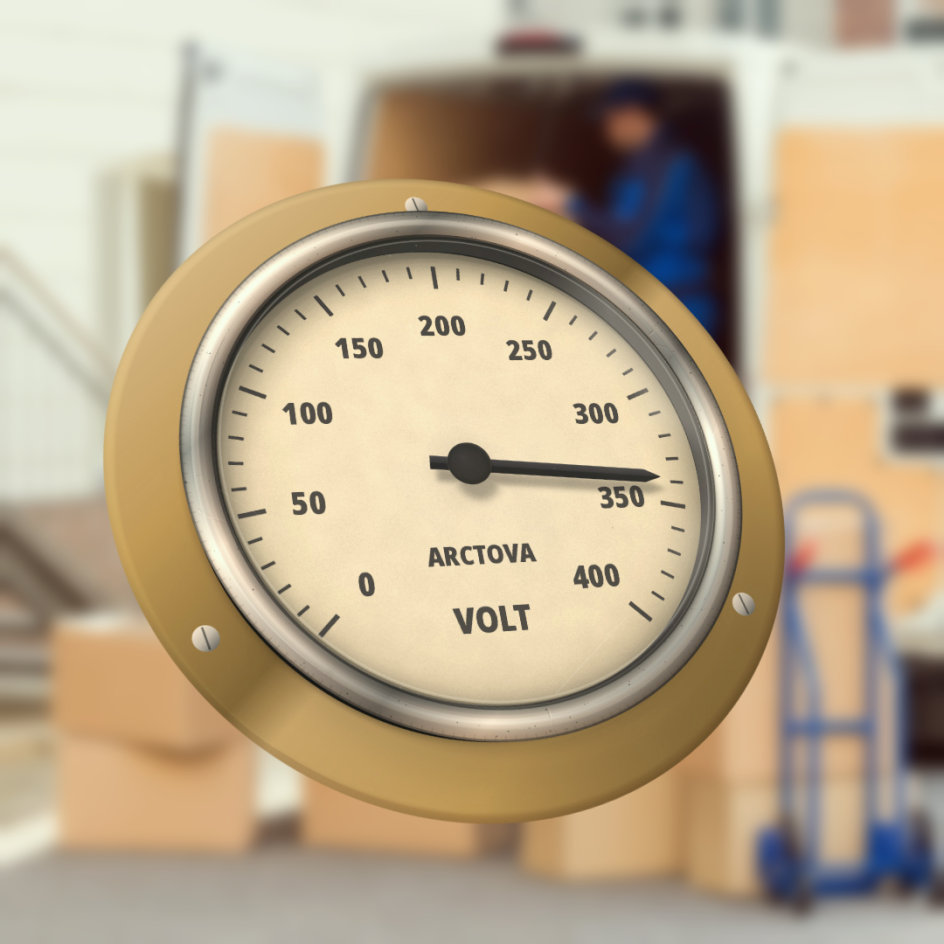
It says 340 V
